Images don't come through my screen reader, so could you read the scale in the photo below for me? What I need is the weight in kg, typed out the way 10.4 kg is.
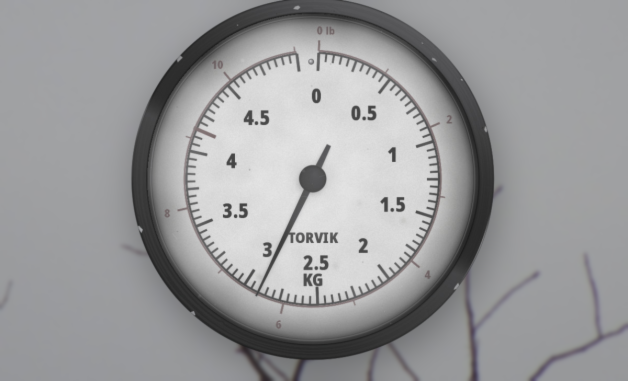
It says 2.9 kg
